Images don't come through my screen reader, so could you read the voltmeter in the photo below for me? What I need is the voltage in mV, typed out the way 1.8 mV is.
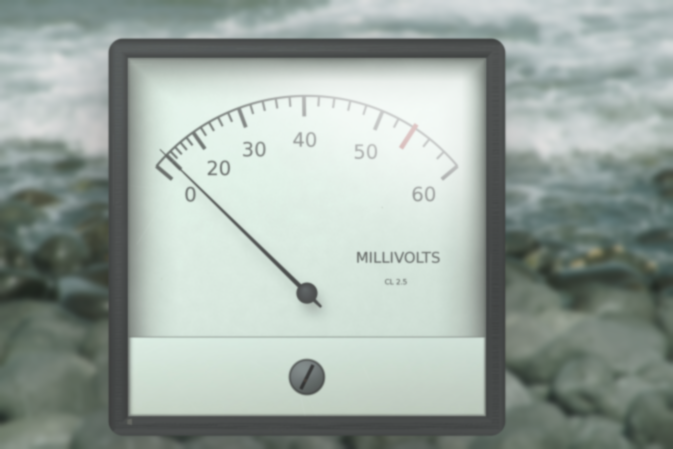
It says 10 mV
